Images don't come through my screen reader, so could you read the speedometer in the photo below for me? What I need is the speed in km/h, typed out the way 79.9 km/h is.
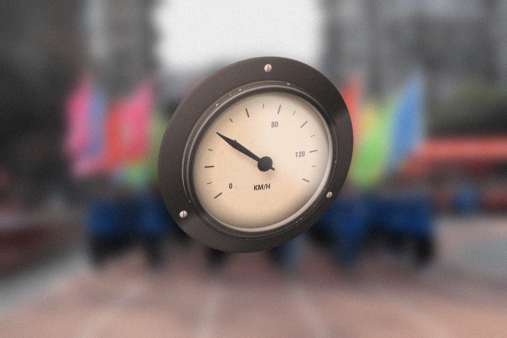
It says 40 km/h
